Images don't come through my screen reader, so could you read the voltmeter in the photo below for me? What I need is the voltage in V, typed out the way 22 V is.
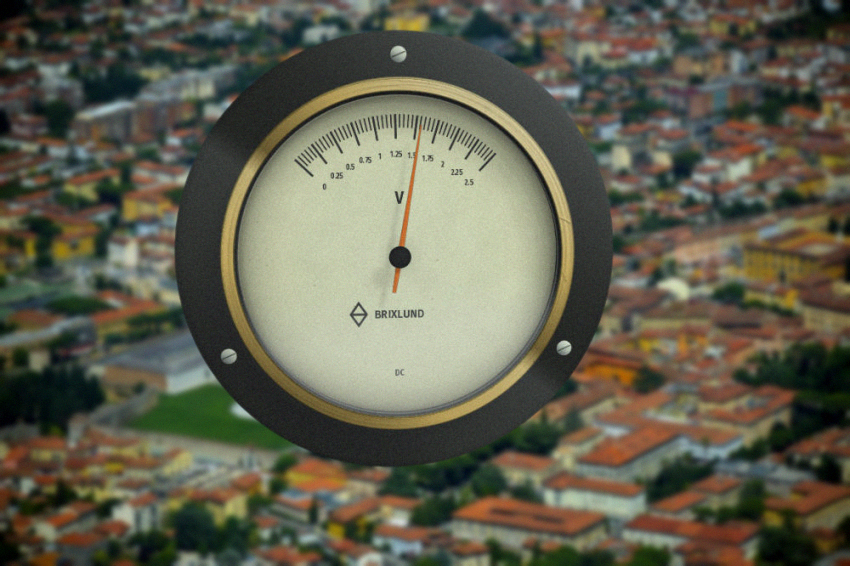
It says 1.55 V
